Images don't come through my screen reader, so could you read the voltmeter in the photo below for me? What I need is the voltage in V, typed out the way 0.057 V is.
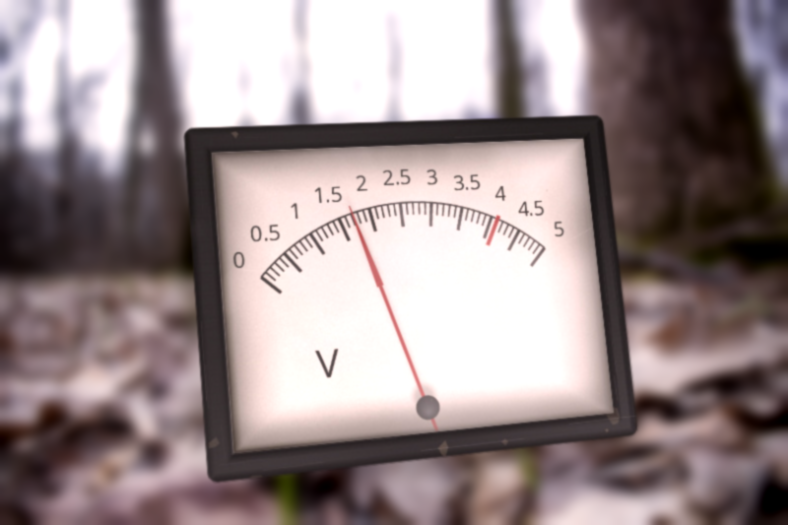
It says 1.7 V
